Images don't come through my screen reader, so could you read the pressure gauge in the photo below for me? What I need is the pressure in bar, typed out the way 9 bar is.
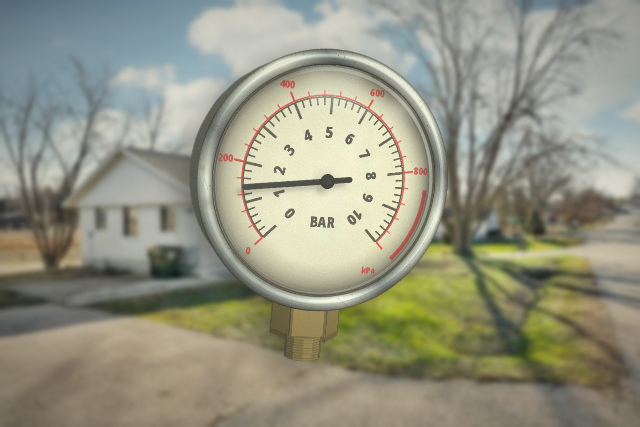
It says 1.4 bar
